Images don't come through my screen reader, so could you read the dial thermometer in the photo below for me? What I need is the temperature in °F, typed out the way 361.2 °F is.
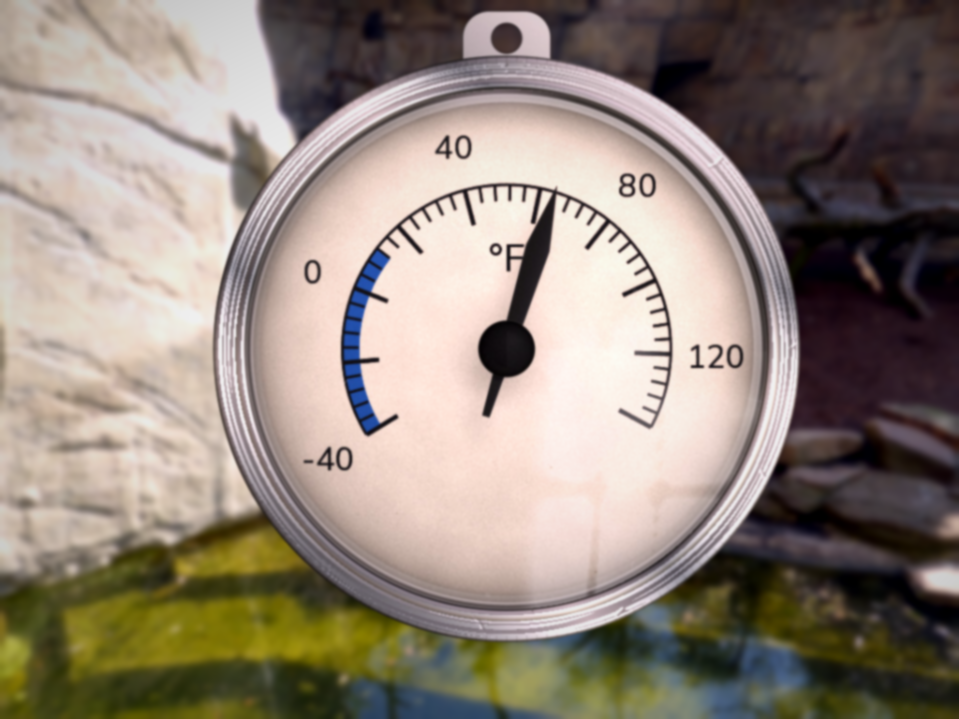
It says 64 °F
